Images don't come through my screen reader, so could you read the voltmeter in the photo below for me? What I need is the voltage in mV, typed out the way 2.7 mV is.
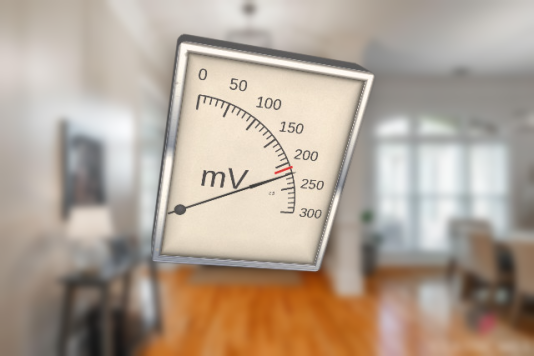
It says 220 mV
